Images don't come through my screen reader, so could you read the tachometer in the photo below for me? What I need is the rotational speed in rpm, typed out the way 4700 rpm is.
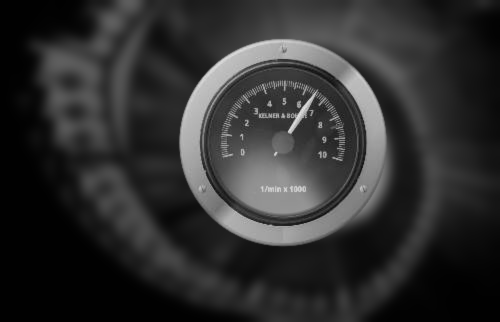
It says 6500 rpm
